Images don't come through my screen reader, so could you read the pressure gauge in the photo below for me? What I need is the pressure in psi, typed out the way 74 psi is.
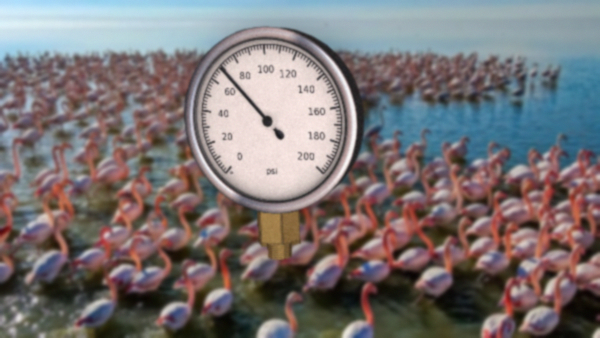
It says 70 psi
